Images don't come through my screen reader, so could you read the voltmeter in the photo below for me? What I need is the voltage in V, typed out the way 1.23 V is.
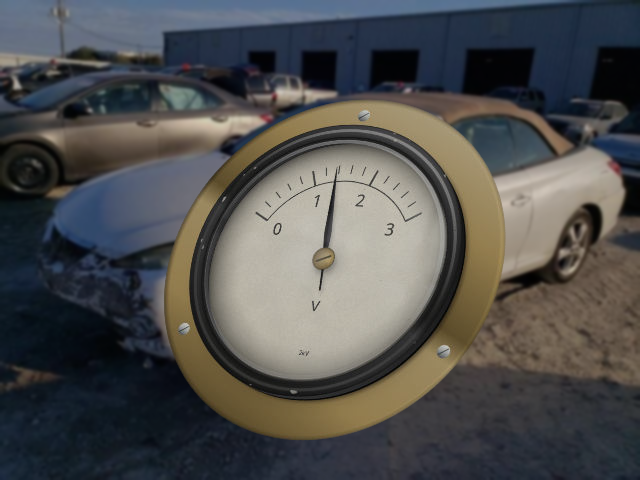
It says 1.4 V
